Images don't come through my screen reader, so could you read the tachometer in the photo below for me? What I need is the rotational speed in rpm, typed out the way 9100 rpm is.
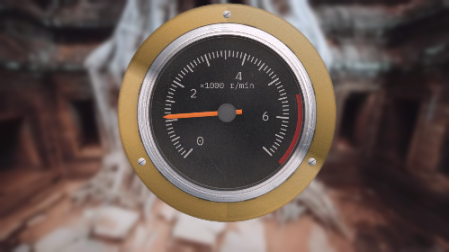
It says 1100 rpm
